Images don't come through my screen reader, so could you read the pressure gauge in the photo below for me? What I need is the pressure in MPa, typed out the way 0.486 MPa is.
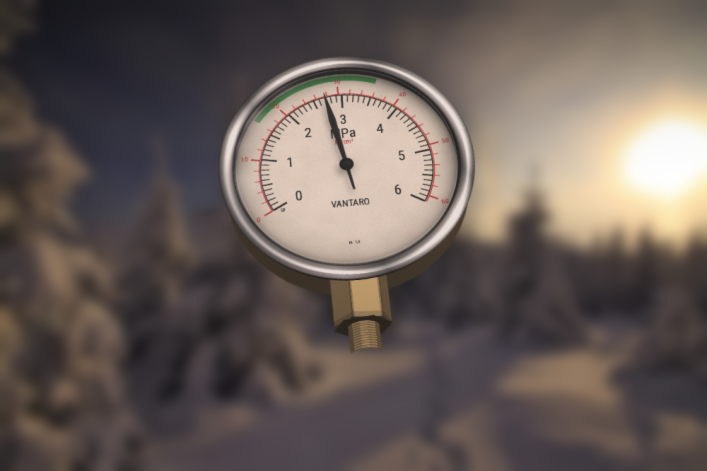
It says 2.7 MPa
